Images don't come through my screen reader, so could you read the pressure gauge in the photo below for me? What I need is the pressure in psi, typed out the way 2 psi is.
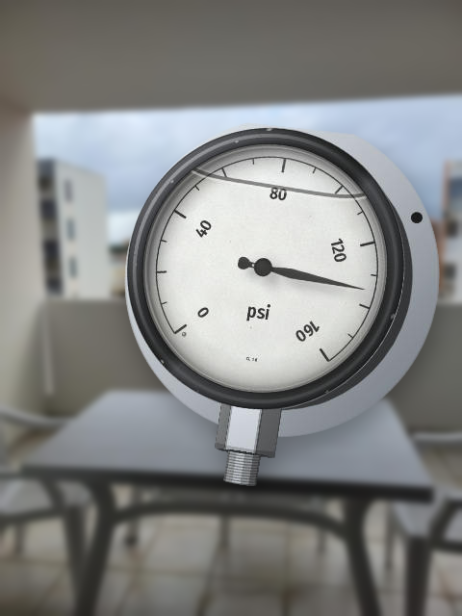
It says 135 psi
